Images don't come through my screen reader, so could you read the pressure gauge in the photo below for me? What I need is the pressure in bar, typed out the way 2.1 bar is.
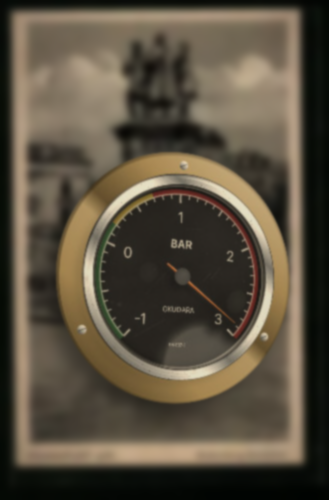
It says 2.9 bar
